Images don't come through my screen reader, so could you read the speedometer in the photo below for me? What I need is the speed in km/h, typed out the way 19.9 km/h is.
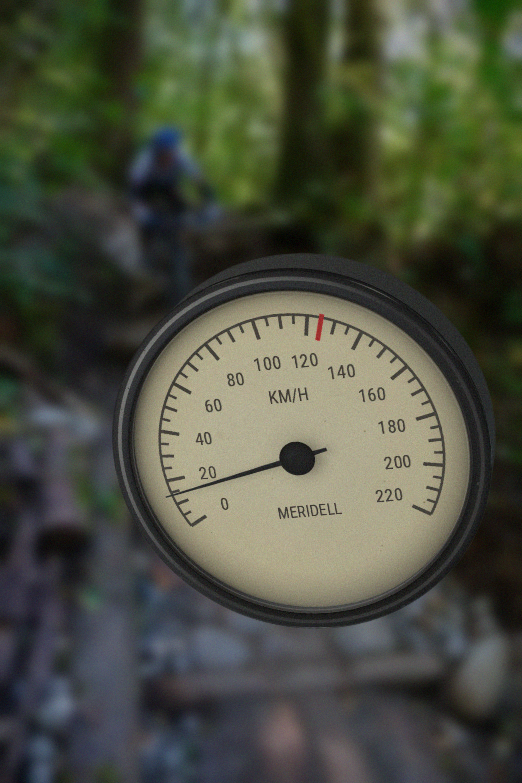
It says 15 km/h
